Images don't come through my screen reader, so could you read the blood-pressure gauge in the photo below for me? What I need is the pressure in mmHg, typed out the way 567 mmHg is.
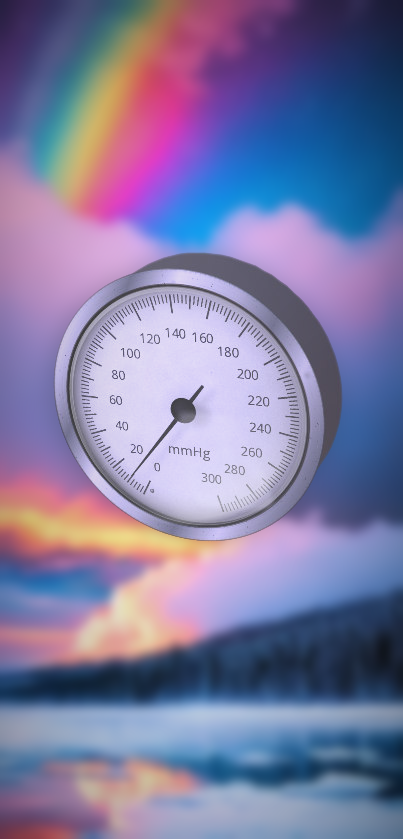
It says 10 mmHg
